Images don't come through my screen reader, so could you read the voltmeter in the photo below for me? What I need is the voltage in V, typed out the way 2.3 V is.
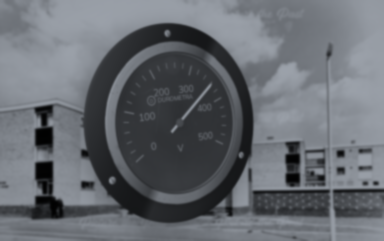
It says 360 V
